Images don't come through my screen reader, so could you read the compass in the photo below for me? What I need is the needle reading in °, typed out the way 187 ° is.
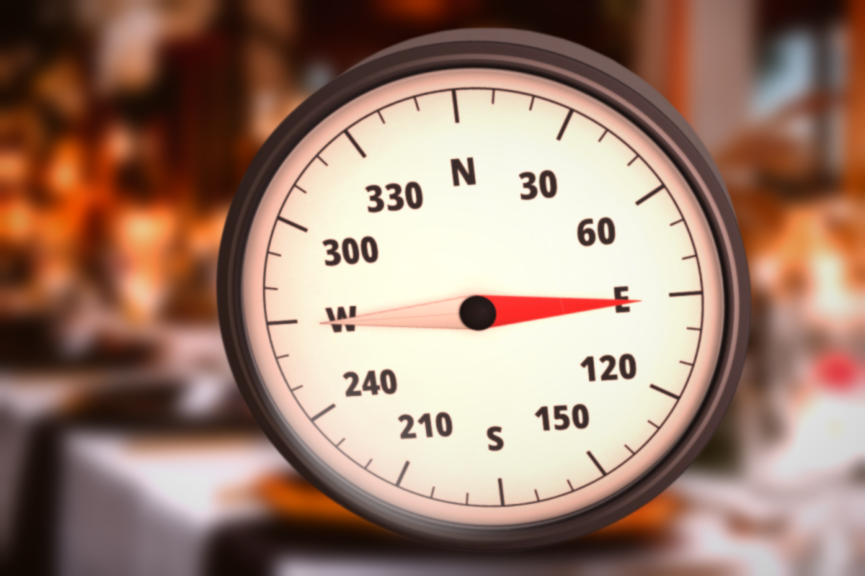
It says 90 °
